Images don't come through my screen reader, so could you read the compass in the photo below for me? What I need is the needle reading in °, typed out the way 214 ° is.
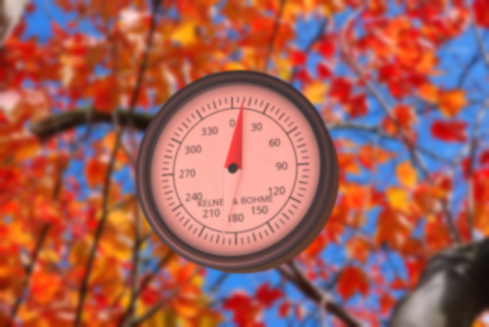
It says 10 °
